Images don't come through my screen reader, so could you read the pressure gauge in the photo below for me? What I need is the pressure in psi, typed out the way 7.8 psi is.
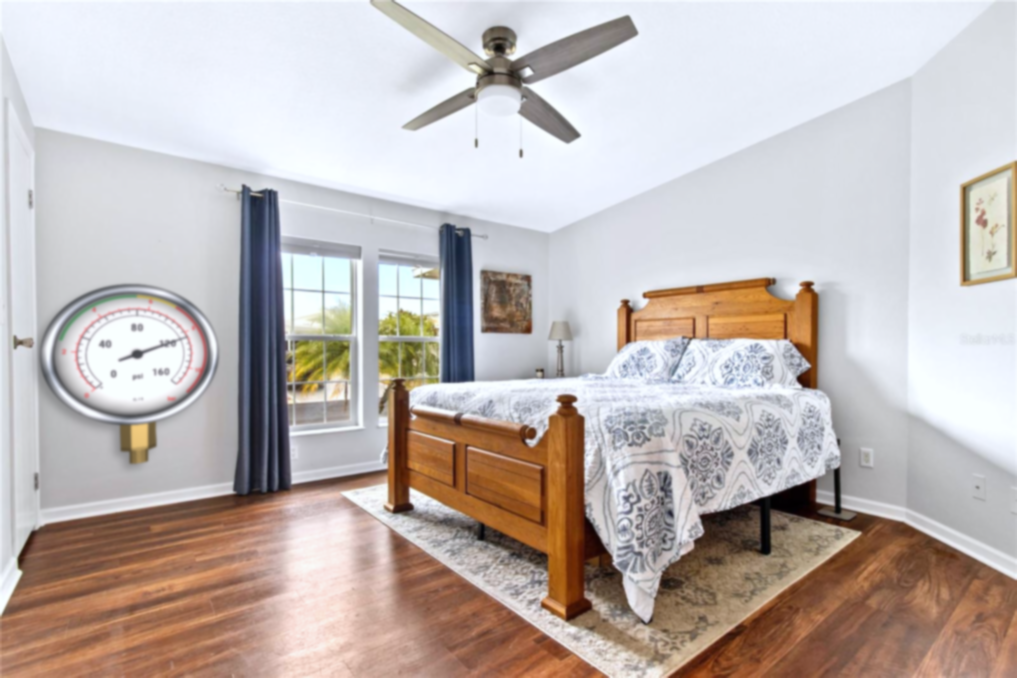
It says 120 psi
